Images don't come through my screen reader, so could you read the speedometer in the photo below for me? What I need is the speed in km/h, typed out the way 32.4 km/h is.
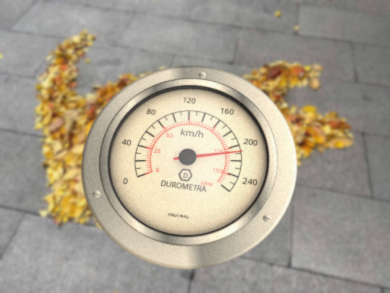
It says 210 km/h
